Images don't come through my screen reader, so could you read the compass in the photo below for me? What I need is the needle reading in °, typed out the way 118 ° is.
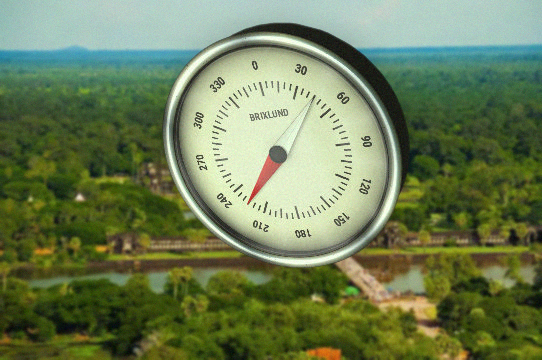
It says 225 °
